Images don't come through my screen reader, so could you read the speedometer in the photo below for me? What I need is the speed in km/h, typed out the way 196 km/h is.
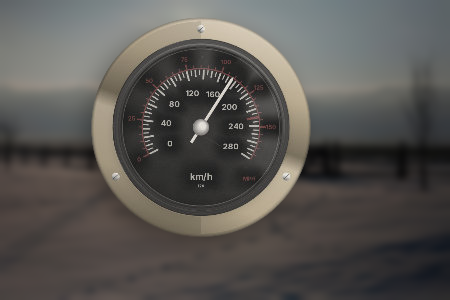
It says 175 km/h
